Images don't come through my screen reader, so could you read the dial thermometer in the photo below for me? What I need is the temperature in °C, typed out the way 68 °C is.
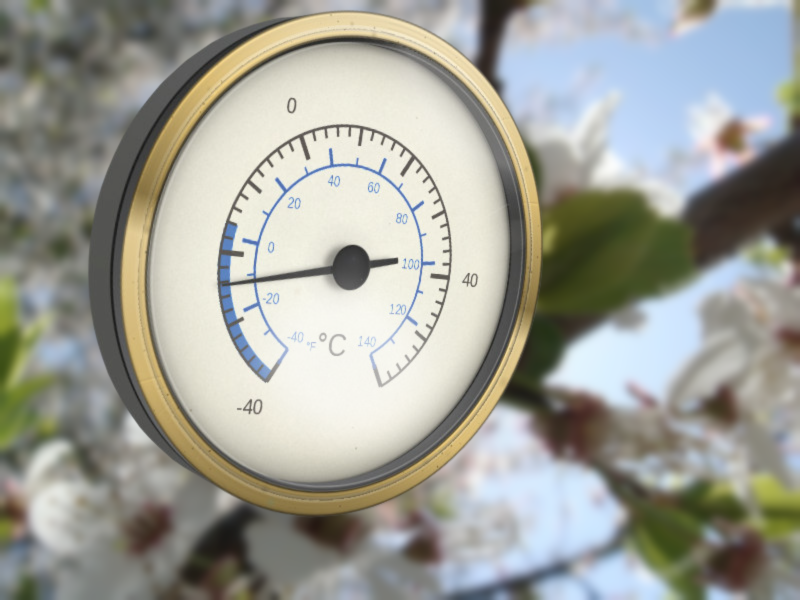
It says -24 °C
